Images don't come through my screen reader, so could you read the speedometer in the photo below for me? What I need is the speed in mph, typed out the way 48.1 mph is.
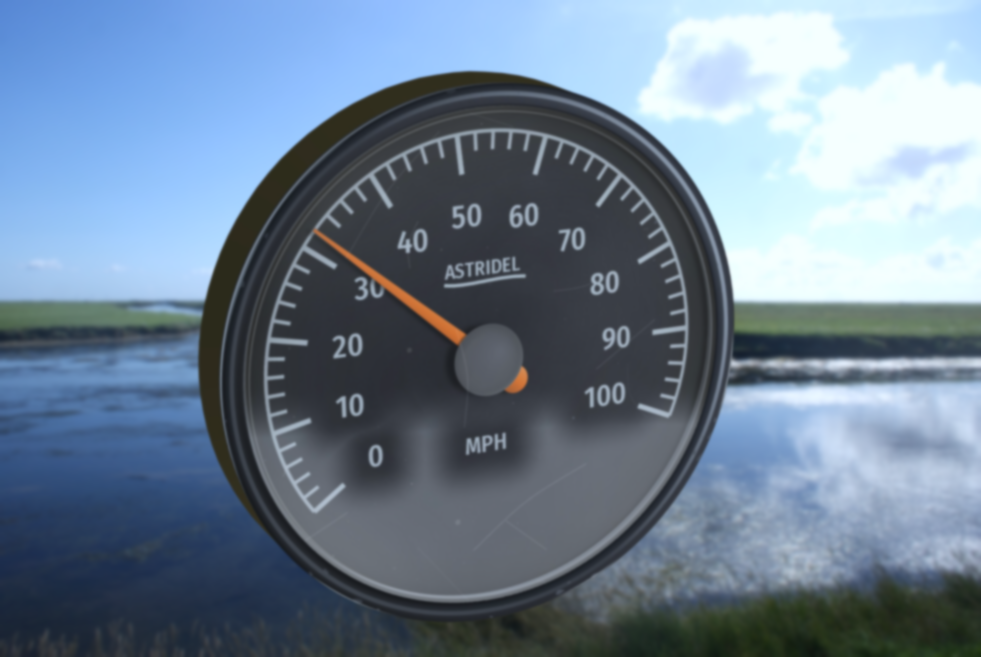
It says 32 mph
